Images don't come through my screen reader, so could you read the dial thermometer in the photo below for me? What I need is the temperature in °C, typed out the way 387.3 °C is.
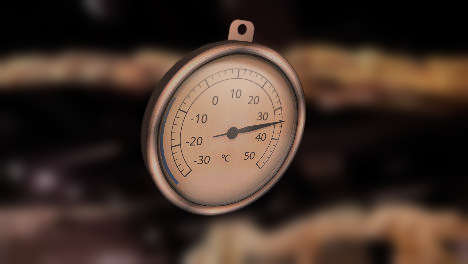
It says 34 °C
